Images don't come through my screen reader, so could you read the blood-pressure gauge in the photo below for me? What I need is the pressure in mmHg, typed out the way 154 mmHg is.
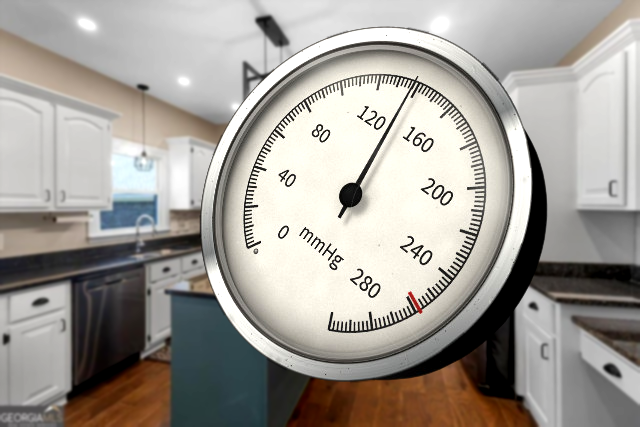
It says 140 mmHg
